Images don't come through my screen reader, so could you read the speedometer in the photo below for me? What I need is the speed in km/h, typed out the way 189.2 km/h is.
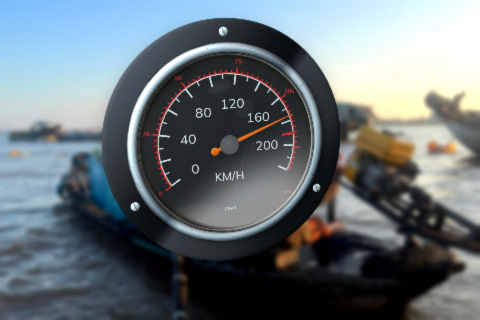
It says 175 km/h
